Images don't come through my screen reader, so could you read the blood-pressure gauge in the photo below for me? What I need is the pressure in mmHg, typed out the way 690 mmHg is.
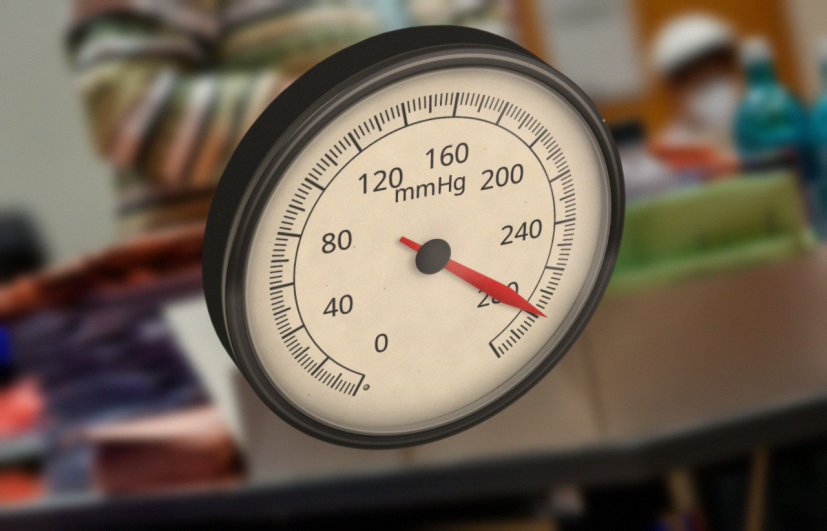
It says 278 mmHg
